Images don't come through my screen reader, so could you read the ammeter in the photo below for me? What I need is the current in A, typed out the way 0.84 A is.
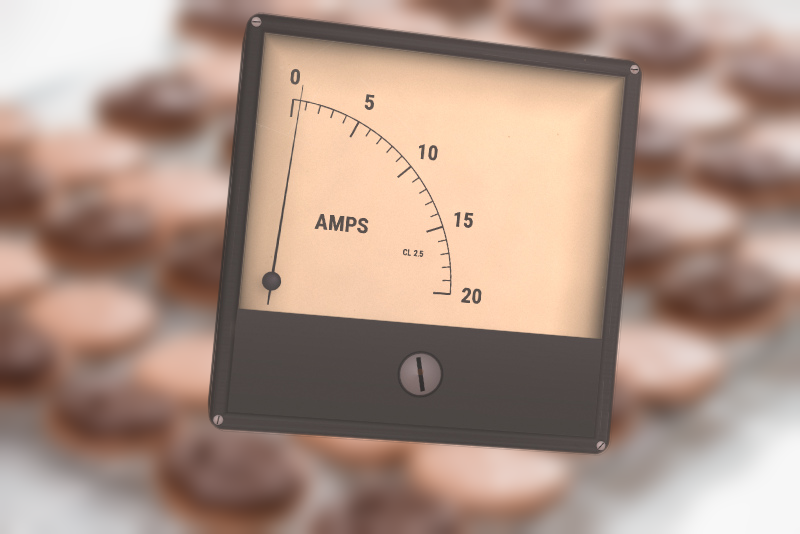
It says 0.5 A
